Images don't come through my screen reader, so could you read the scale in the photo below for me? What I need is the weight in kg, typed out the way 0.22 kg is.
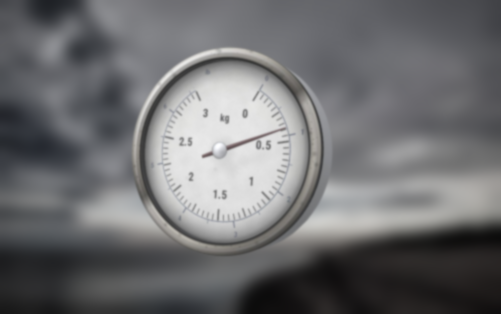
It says 0.4 kg
